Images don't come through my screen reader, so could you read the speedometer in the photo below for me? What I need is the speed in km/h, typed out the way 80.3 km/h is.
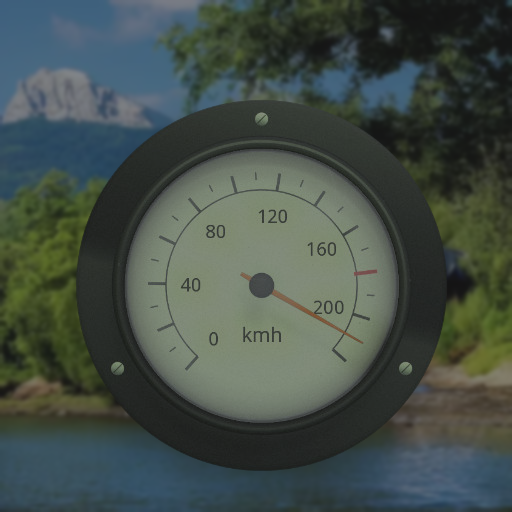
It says 210 km/h
